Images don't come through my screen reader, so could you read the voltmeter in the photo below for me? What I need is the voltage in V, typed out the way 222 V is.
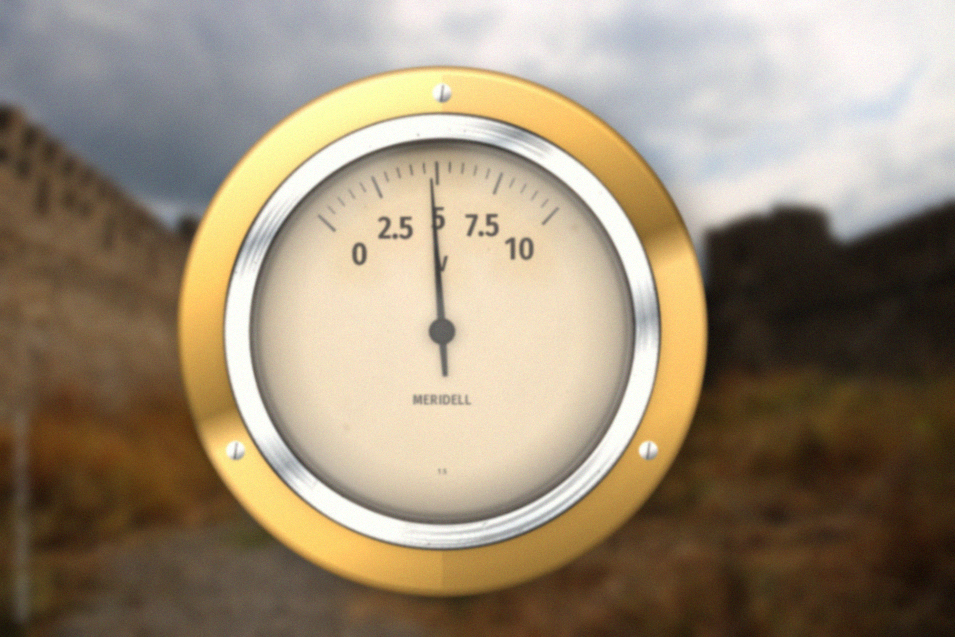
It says 4.75 V
